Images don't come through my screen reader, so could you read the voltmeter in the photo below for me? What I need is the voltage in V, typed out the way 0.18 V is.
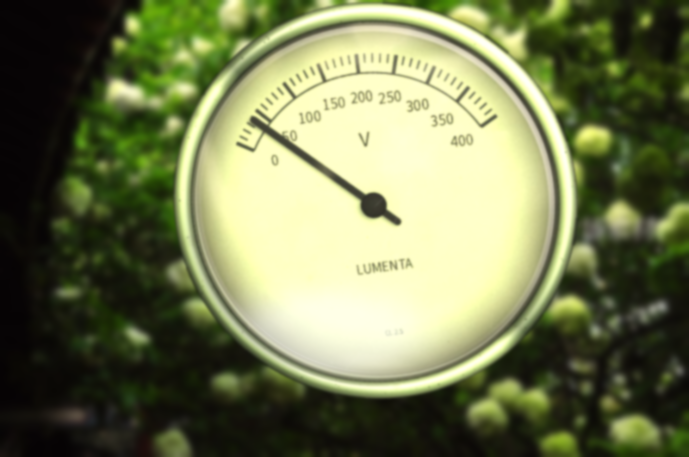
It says 40 V
